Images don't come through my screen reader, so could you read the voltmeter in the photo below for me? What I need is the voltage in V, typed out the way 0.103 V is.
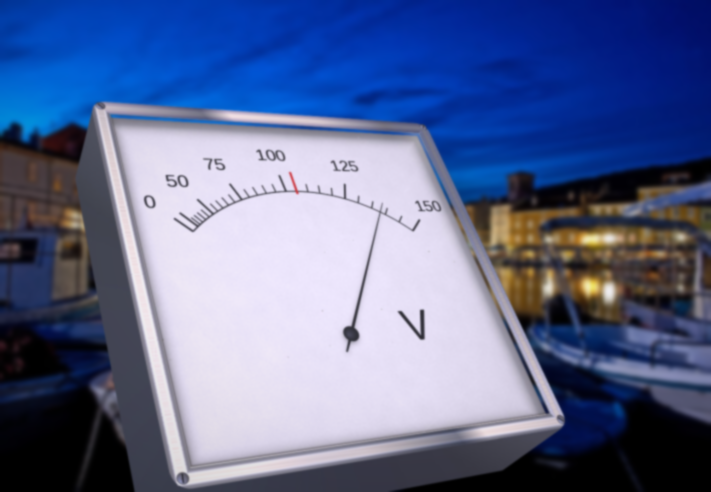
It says 137.5 V
